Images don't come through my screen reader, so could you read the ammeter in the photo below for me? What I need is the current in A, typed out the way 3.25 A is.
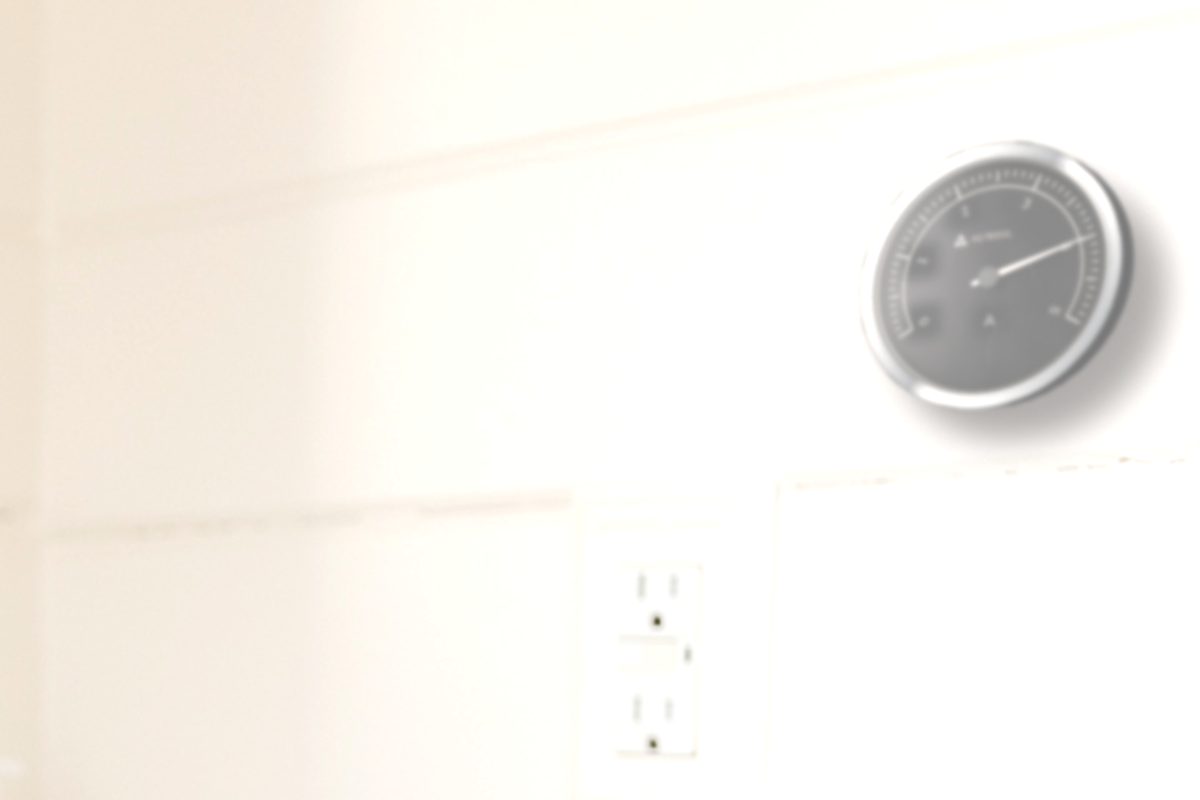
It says 4 A
